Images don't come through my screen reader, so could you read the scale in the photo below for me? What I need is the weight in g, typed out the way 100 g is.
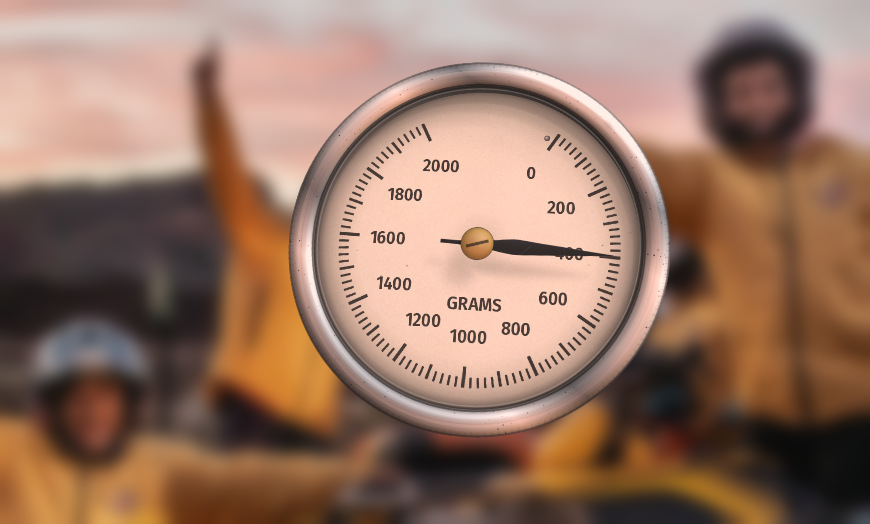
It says 400 g
